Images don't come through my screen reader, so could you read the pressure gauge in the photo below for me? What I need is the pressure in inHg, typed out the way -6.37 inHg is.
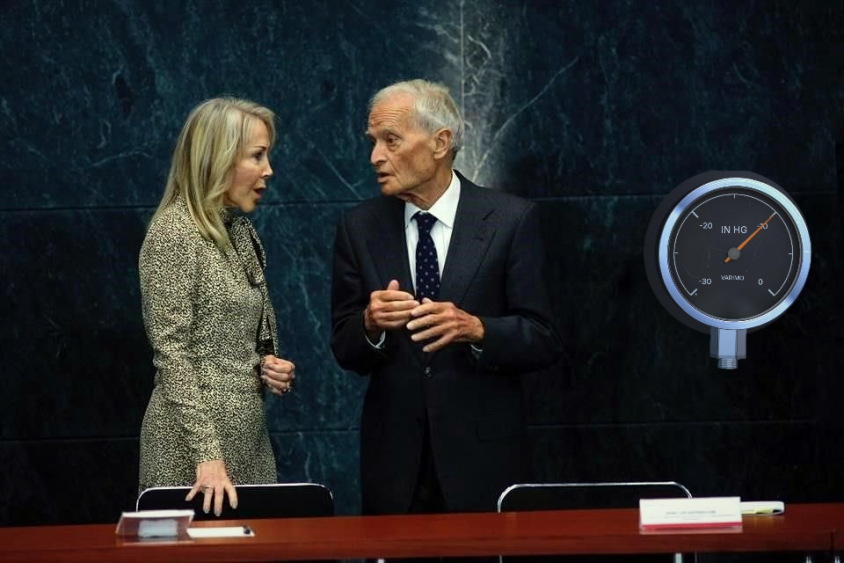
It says -10 inHg
